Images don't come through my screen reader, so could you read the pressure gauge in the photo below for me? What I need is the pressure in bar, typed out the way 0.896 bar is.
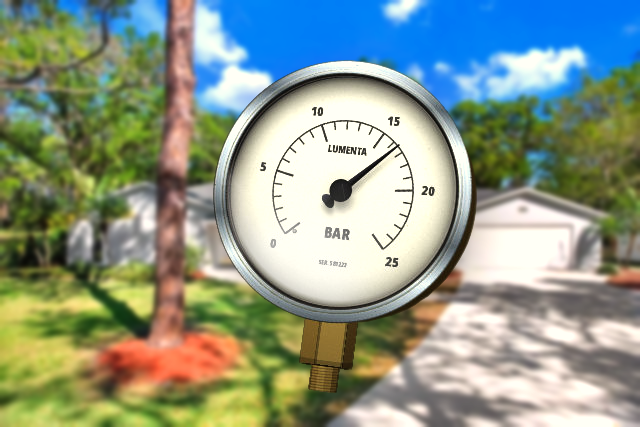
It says 16.5 bar
